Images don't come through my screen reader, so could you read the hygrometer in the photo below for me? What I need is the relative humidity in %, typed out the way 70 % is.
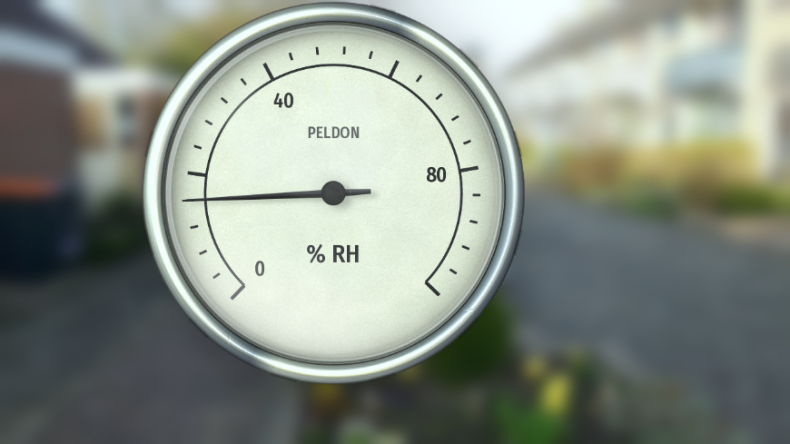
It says 16 %
